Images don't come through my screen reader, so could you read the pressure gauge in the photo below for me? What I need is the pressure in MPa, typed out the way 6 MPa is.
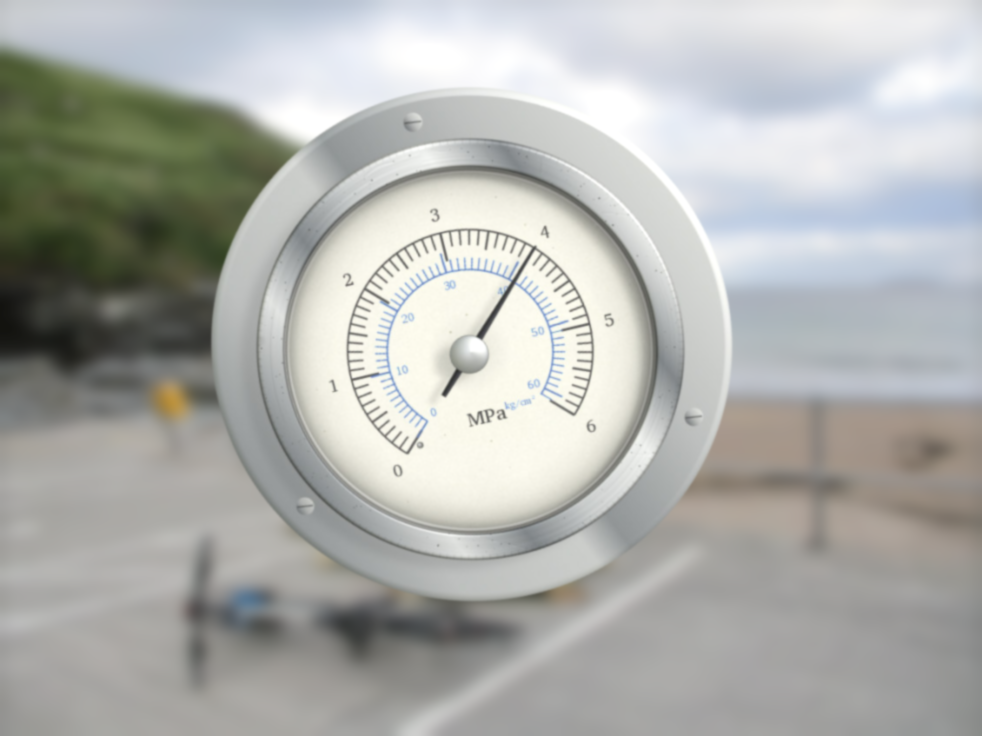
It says 4 MPa
